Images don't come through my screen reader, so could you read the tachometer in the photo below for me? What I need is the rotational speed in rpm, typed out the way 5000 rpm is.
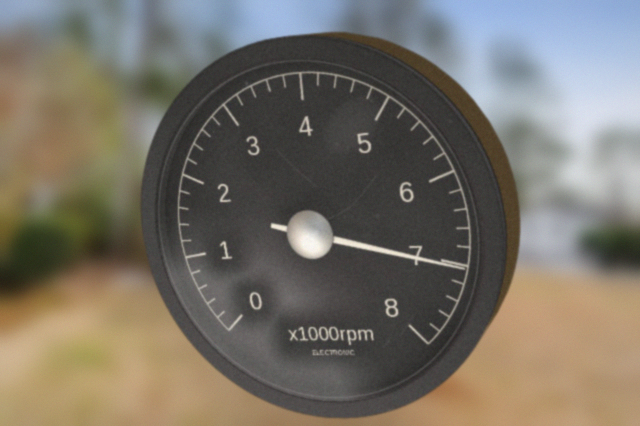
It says 7000 rpm
